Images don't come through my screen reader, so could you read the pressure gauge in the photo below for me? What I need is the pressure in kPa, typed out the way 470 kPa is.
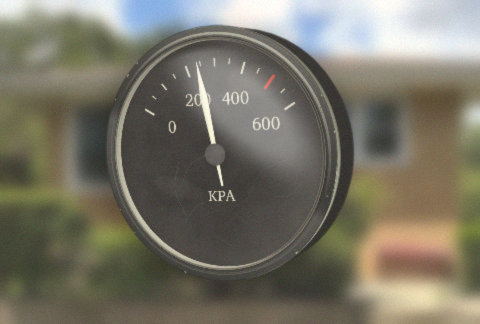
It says 250 kPa
